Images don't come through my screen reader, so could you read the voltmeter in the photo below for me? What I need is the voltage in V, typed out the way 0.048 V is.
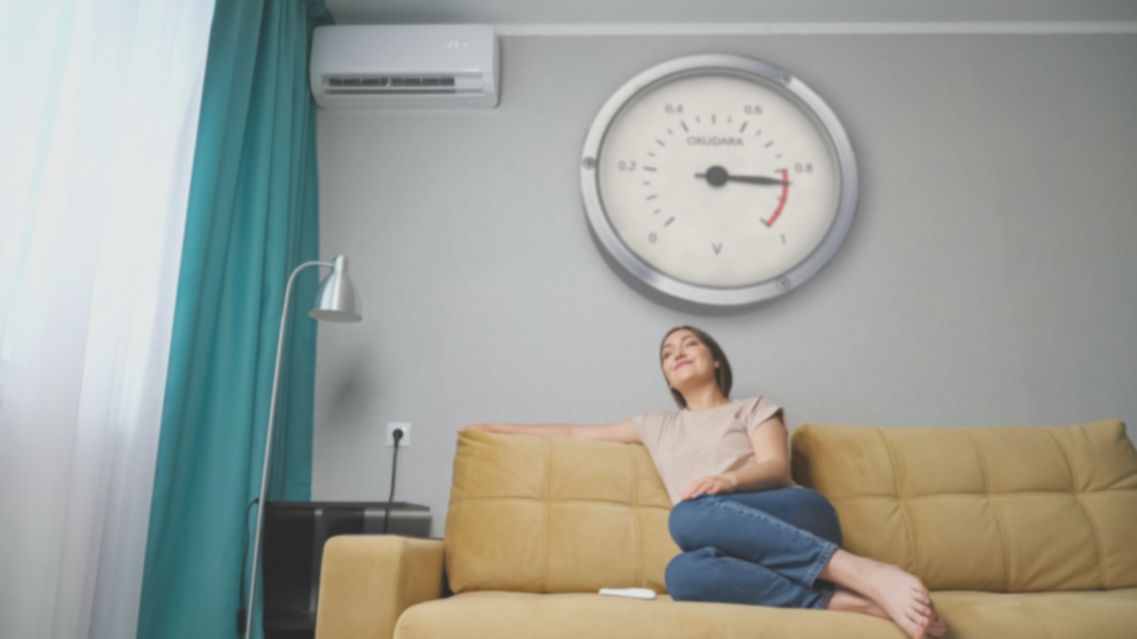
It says 0.85 V
